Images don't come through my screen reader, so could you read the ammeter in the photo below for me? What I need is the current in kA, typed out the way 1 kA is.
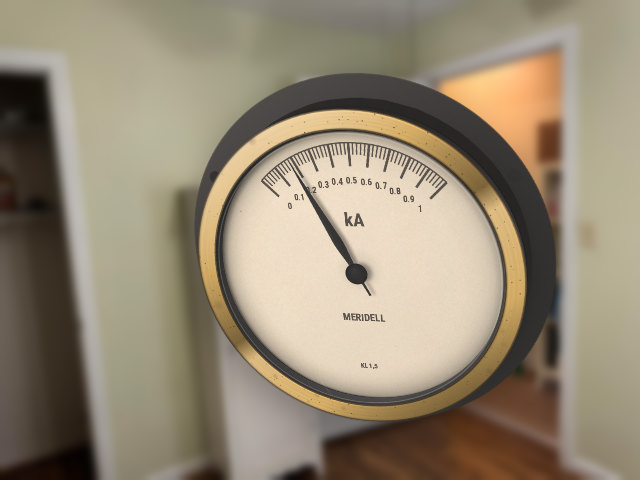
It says 0.2 kA
